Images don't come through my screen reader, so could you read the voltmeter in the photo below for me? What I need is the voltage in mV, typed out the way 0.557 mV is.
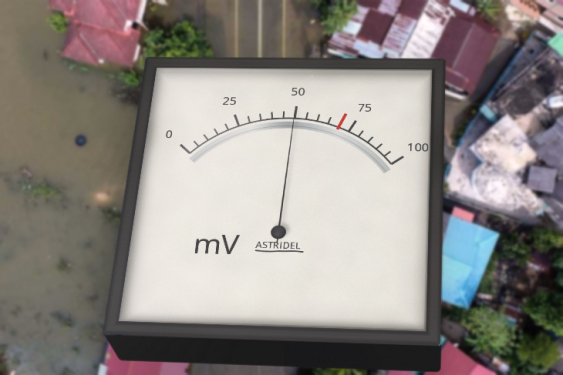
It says 50 mV
